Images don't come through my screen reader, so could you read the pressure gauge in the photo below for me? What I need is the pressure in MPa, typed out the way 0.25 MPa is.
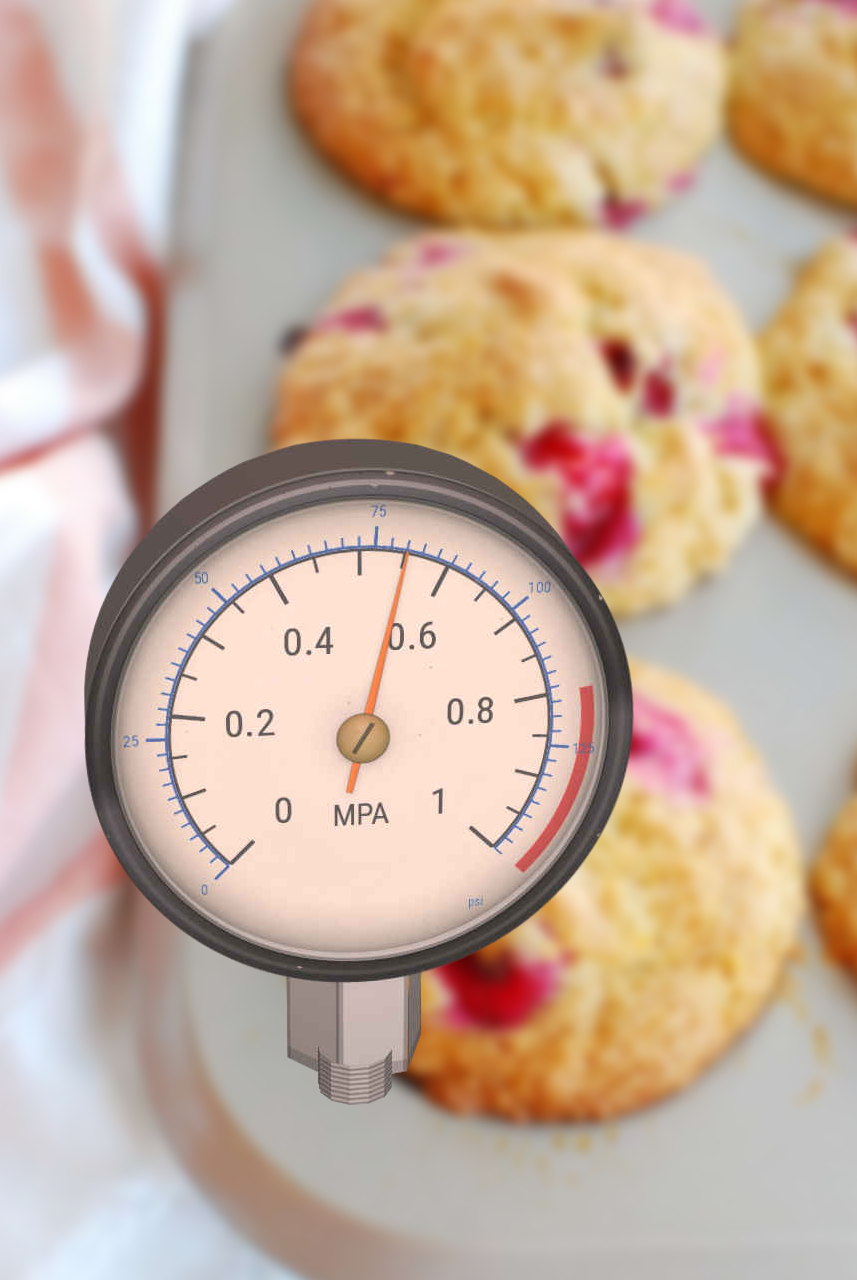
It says 0.55 MPa
